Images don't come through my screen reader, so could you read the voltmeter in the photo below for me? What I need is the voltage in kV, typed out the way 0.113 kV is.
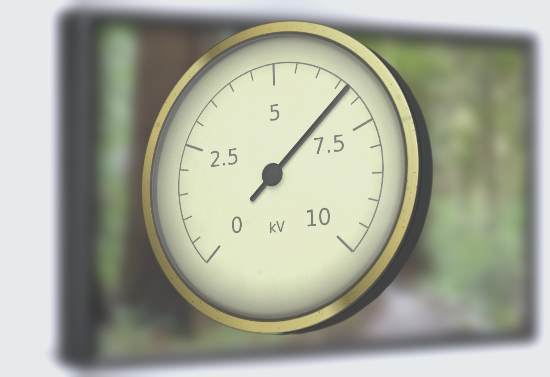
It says 6.75 kV
